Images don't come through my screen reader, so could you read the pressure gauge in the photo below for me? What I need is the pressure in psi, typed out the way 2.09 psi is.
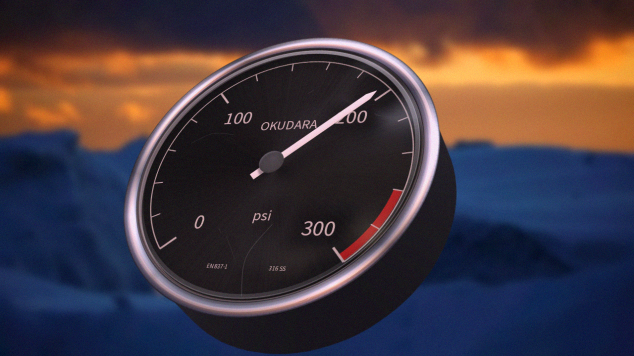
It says 200 psi
